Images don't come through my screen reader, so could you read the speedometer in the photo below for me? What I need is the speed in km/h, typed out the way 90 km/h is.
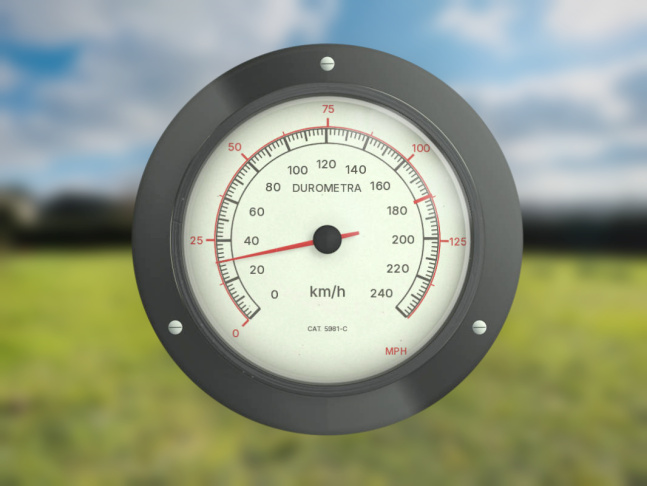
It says 30 km/h
